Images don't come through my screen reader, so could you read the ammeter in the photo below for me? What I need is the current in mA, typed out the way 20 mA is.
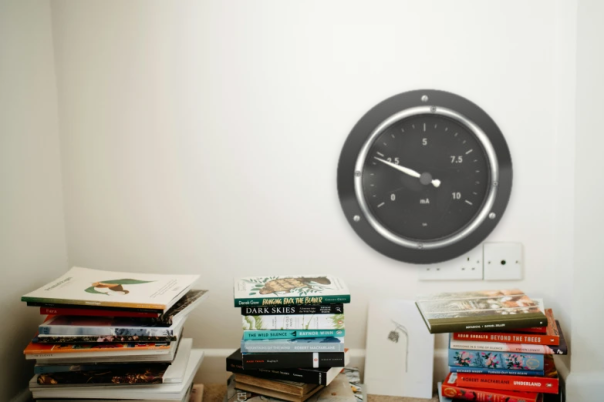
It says 2.25 mA
